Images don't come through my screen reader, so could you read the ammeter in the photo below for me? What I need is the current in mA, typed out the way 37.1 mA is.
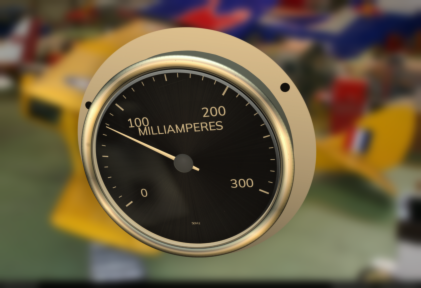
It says 80 mA
